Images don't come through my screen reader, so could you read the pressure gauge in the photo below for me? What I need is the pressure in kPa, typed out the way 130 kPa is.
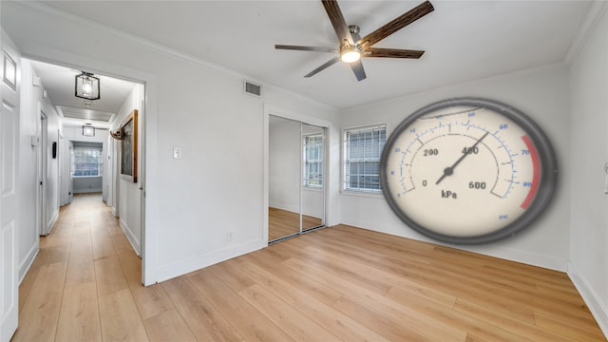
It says 400 kPa
